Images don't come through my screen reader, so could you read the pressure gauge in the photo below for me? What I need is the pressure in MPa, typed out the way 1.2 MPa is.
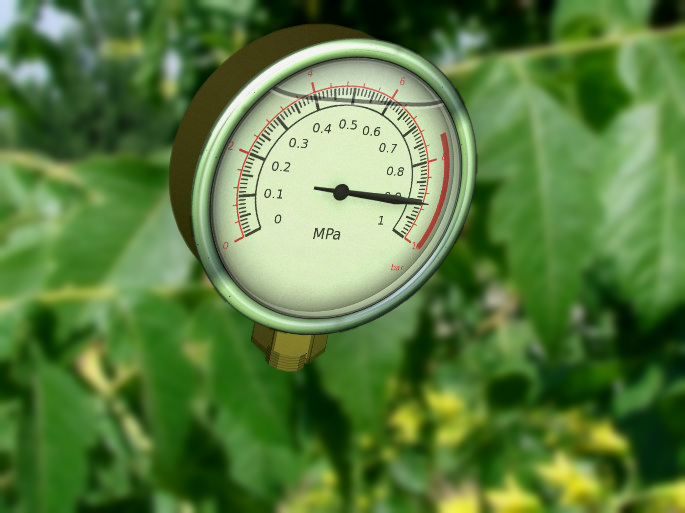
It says 0.9 MPa
